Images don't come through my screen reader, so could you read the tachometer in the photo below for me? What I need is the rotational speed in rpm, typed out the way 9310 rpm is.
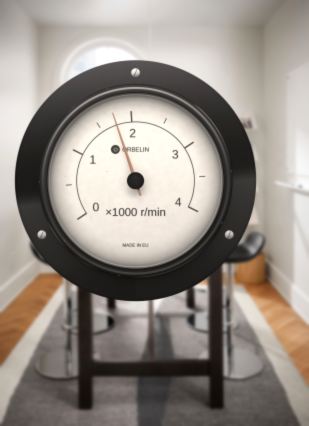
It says 1750 rpm
